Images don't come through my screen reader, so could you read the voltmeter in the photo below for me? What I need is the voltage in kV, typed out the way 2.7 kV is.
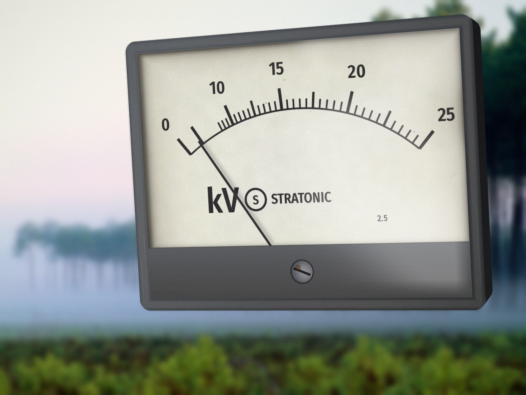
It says 5 kV
